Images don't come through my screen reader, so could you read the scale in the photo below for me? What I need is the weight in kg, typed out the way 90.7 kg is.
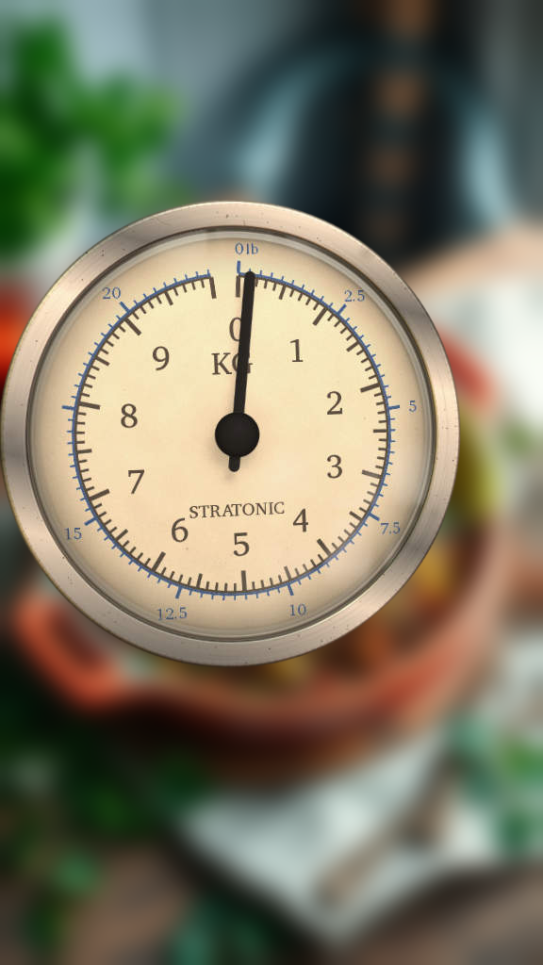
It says 0.1 kg
